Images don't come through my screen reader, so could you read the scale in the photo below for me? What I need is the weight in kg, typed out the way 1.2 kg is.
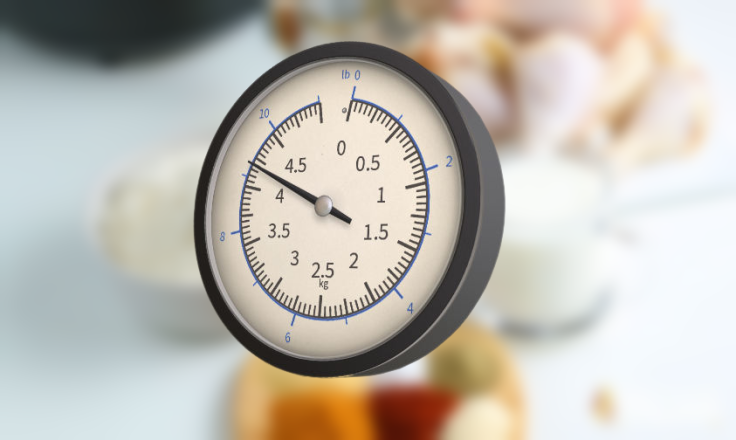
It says 4.2 kg
